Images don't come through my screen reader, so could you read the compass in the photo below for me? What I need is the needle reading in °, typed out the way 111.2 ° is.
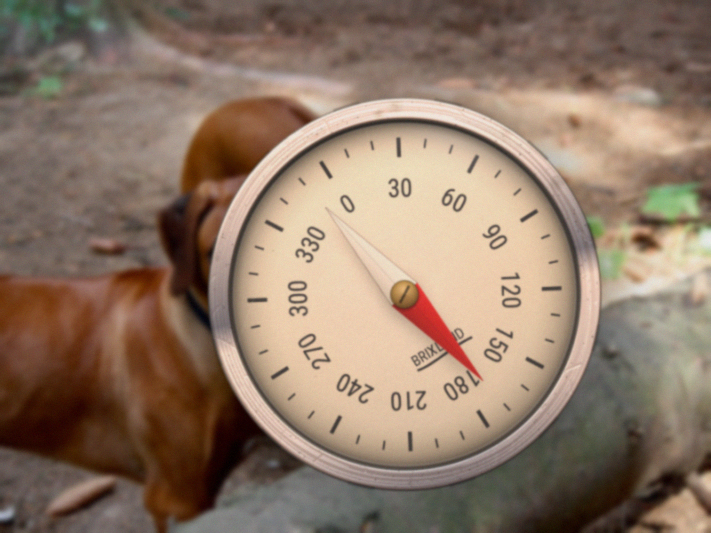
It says 170 °
